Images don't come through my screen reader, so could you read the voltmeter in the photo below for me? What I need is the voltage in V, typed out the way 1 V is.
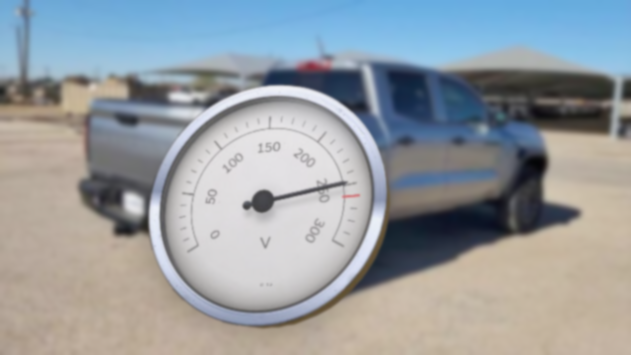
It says 250 V
